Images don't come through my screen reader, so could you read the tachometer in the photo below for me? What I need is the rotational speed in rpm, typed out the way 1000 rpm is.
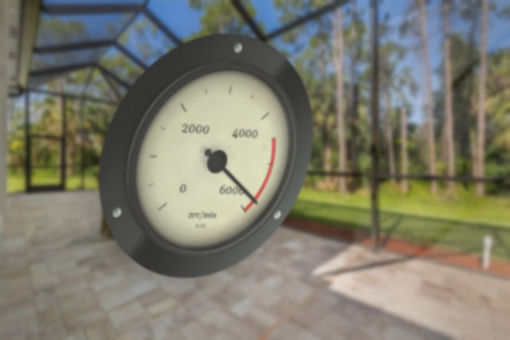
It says 5750 rpm
